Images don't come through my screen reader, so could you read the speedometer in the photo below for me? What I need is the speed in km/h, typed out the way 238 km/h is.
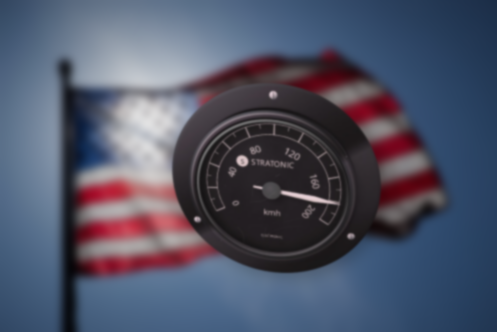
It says 180 km/h
